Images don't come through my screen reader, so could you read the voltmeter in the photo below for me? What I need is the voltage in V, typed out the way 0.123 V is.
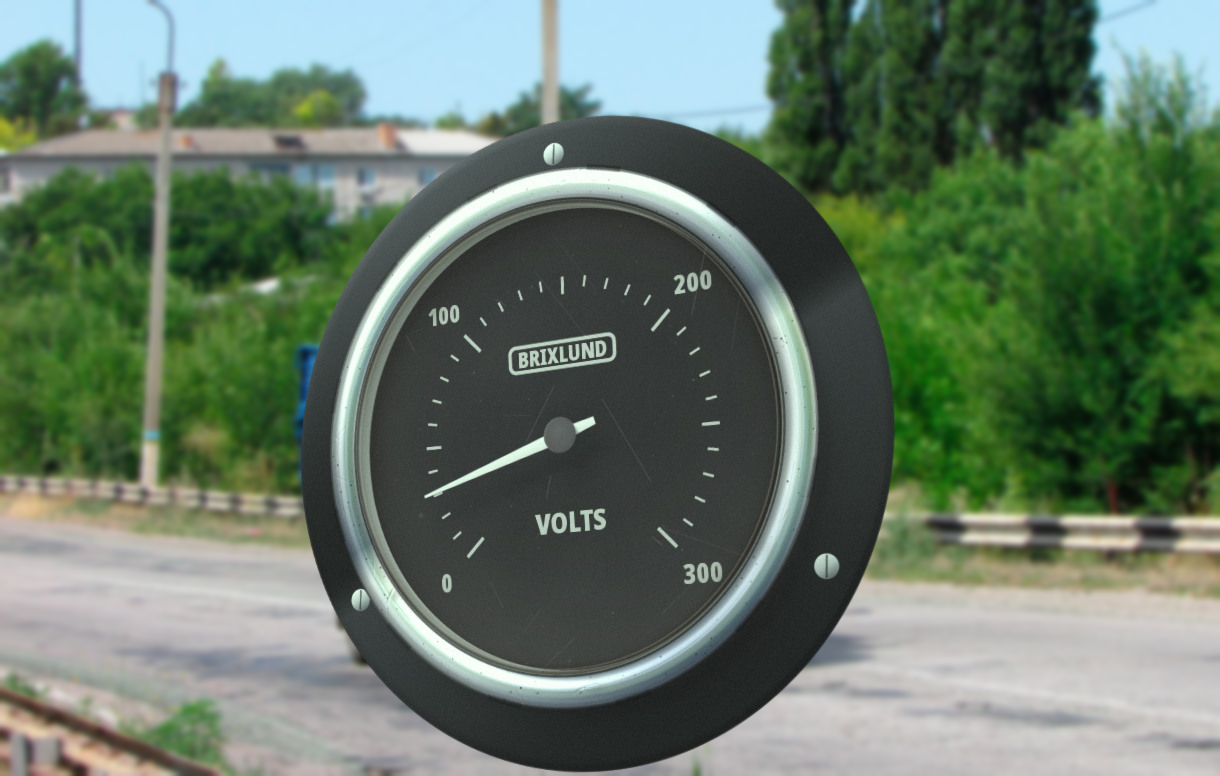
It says 30 V
